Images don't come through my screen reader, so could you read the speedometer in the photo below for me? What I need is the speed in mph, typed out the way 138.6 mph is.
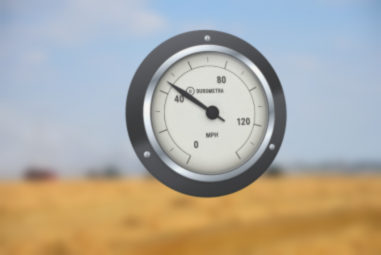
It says 45 mph
